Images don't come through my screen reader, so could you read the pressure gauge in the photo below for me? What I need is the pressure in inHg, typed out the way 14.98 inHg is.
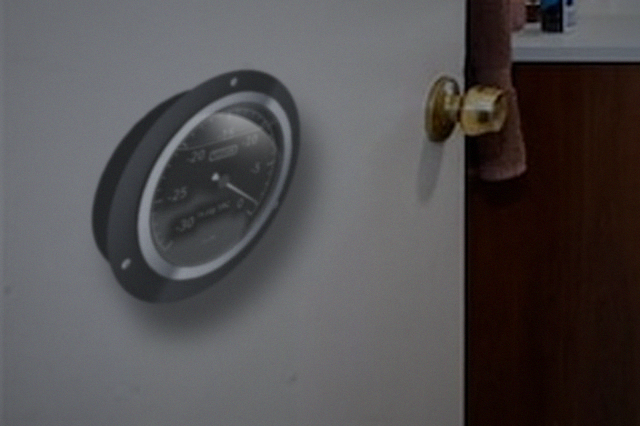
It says -1 inHg
